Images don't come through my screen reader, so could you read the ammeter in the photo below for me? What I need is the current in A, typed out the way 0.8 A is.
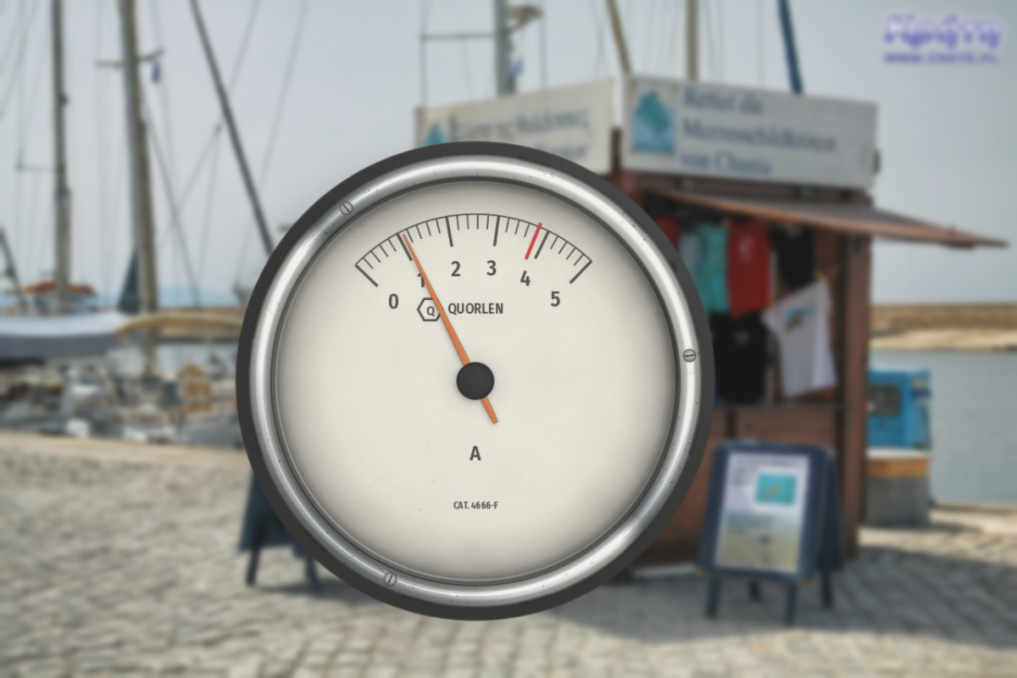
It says 1.1 A
